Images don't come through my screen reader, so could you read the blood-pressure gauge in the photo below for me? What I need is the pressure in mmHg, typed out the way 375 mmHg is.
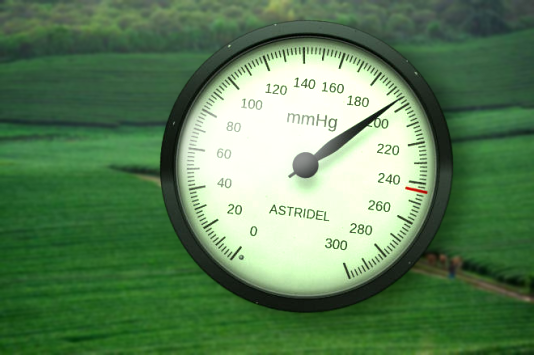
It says 196 mmHg
